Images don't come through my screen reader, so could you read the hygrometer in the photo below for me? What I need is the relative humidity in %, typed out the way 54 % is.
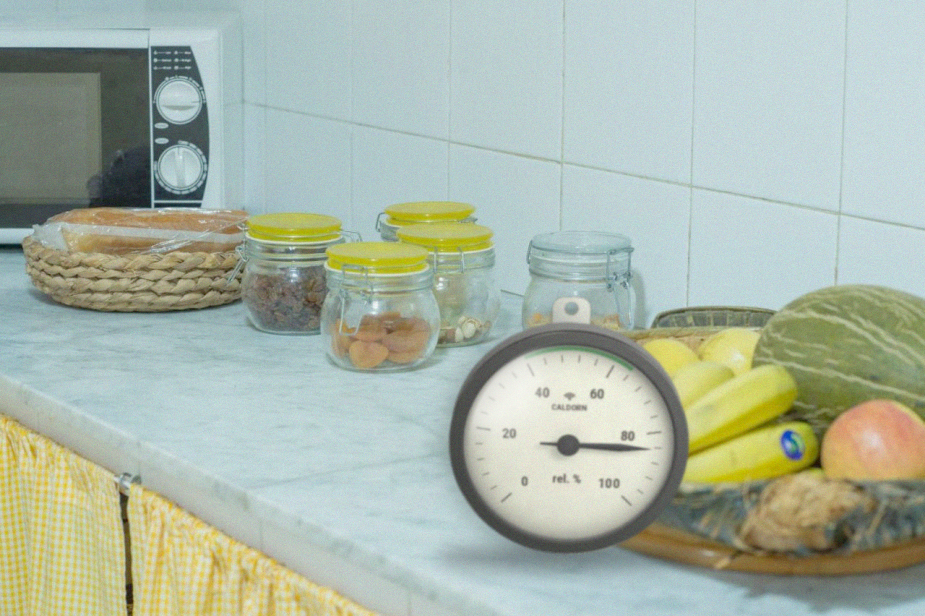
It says 84 %
